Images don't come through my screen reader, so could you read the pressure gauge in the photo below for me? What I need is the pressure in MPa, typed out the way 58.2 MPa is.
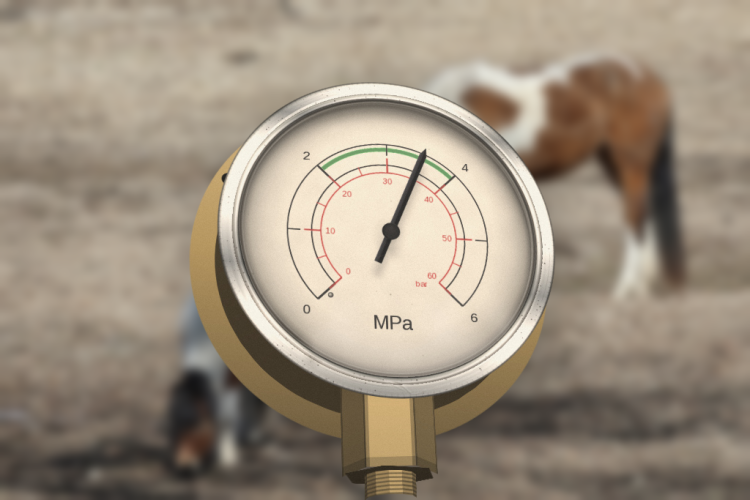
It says 3.5 MPa
